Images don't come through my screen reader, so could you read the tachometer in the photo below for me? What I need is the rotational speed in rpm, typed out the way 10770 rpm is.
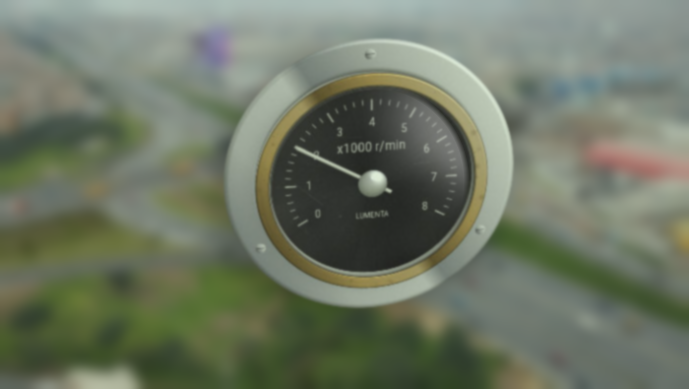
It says 2000 rpm
